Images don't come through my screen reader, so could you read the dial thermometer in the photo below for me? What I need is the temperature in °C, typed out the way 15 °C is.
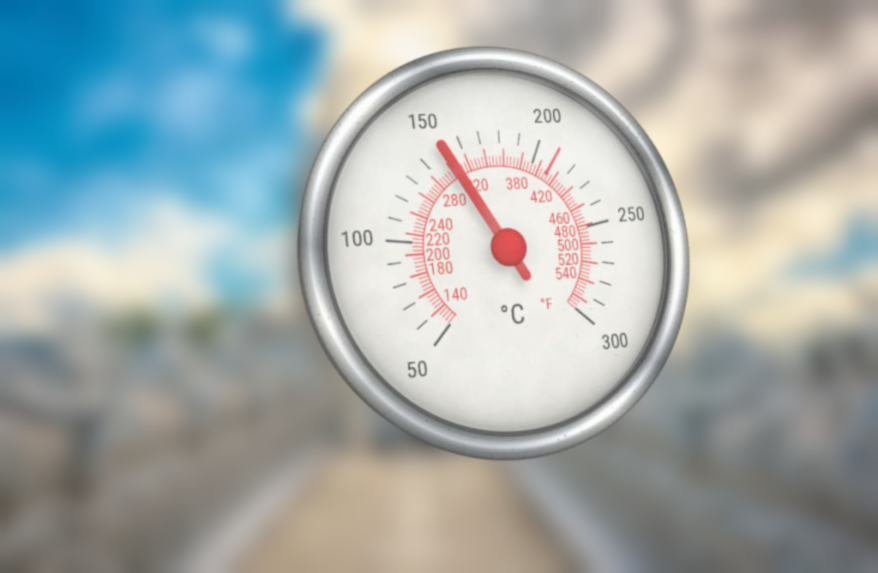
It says 150 °C
